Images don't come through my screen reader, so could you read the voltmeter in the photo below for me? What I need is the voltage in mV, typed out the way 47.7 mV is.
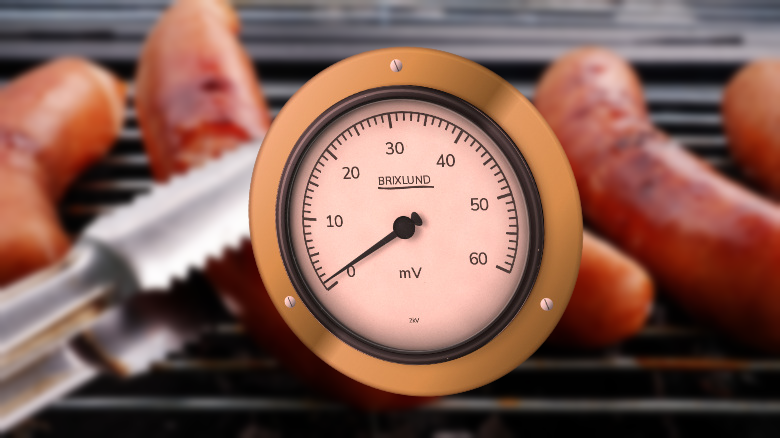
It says 1 mV
